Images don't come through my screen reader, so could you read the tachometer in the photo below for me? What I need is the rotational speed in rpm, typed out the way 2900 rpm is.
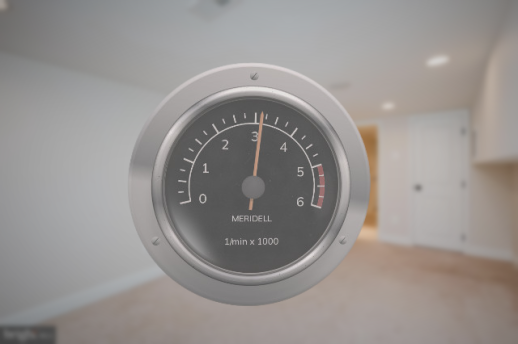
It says 3125 rpm
